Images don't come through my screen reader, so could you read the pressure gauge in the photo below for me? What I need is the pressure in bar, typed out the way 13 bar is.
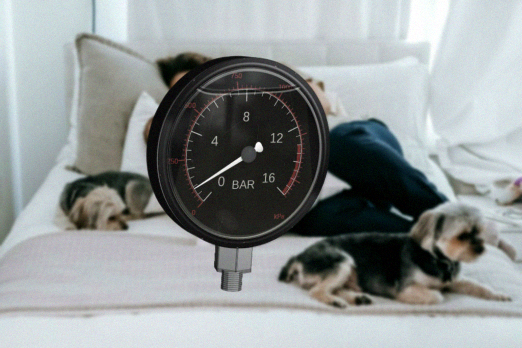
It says 1 bar
